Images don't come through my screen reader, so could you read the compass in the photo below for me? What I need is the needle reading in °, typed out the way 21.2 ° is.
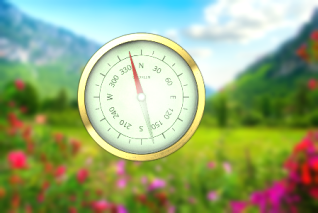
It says 345 °
